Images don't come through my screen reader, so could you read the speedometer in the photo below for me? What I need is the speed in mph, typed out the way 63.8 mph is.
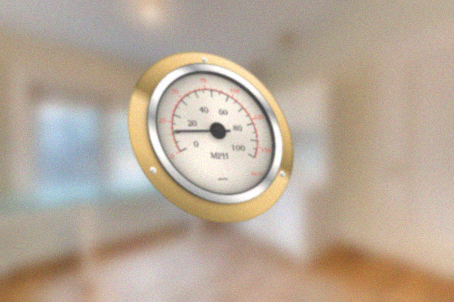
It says 10 mph
